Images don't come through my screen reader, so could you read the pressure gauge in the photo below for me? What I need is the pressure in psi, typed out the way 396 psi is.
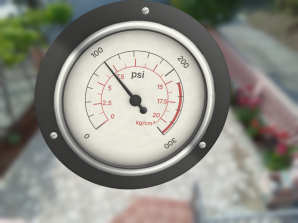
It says 100 psi
